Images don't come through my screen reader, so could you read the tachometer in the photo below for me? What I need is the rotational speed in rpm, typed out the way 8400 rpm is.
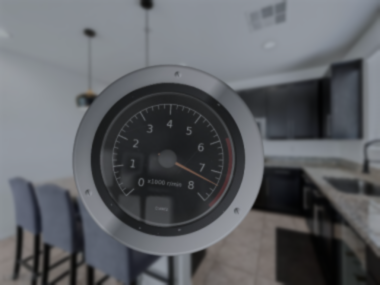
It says 7400 rpm
